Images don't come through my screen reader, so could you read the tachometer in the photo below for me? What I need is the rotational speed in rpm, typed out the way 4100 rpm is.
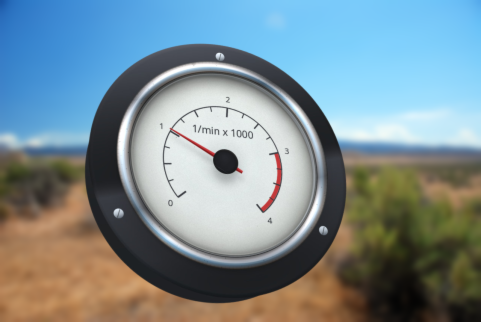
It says 1000 rpm
